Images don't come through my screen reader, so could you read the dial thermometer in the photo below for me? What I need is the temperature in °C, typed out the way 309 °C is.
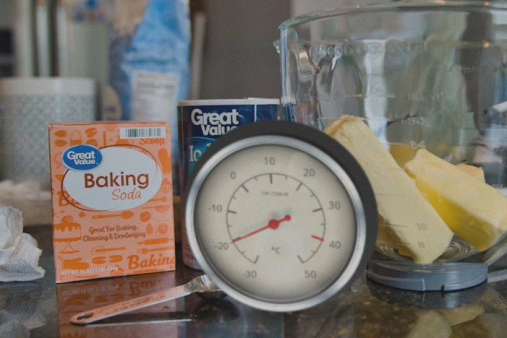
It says -20 °C
